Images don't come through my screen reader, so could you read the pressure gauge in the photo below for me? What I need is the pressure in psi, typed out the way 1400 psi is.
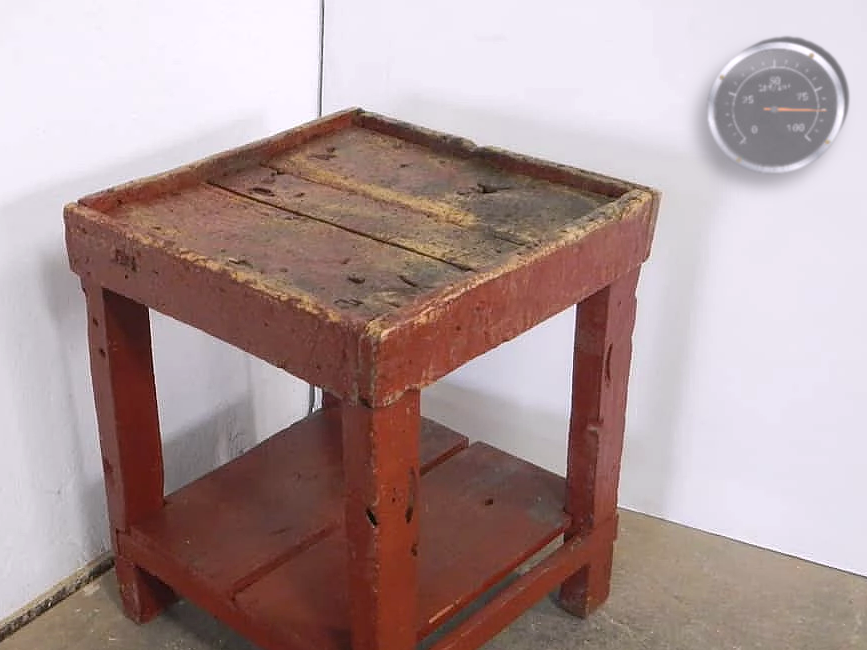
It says 85 psi
